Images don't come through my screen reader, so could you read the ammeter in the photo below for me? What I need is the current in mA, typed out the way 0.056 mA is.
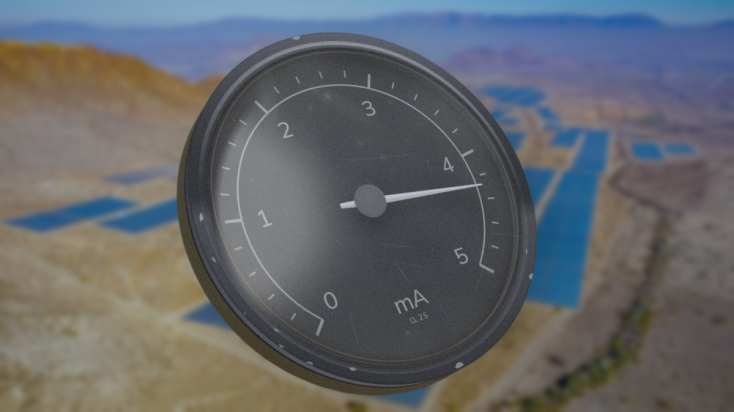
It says 4.3 mA
